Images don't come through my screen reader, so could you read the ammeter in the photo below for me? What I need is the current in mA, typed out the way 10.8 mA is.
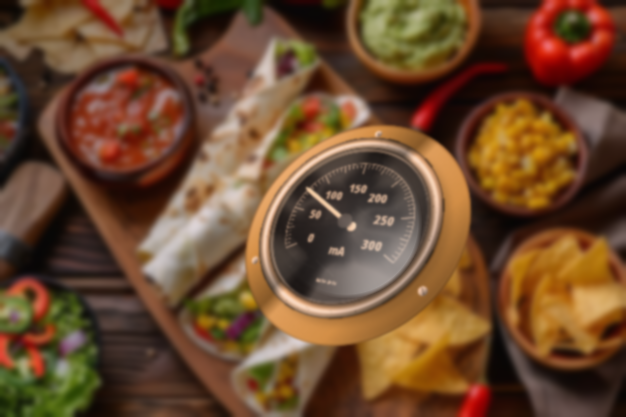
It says 75 mA
